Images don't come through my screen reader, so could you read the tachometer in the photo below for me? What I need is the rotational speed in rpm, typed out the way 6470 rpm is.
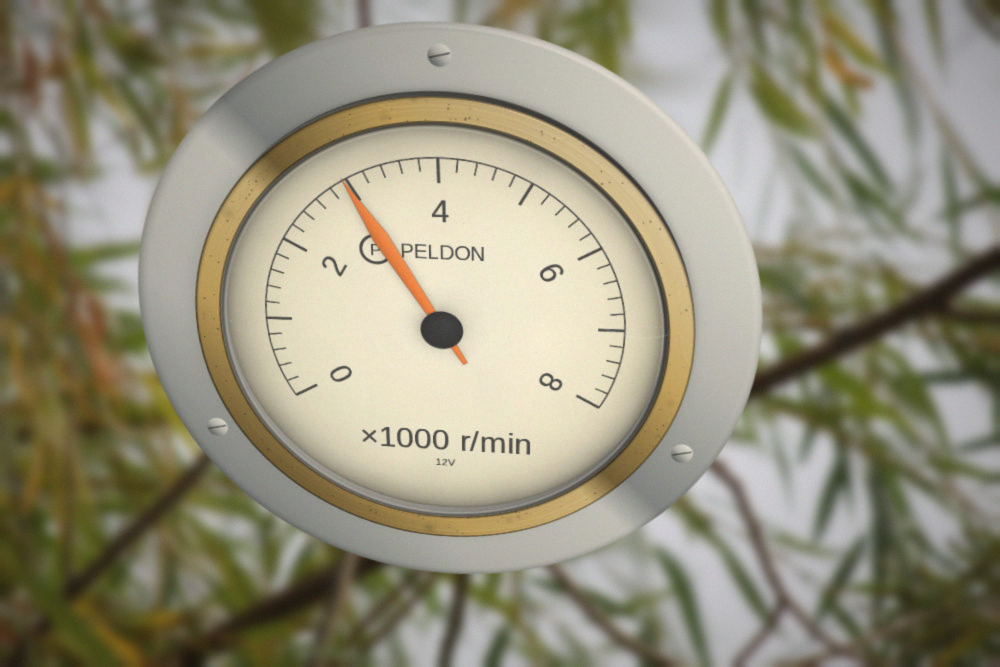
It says 3000 rpm
